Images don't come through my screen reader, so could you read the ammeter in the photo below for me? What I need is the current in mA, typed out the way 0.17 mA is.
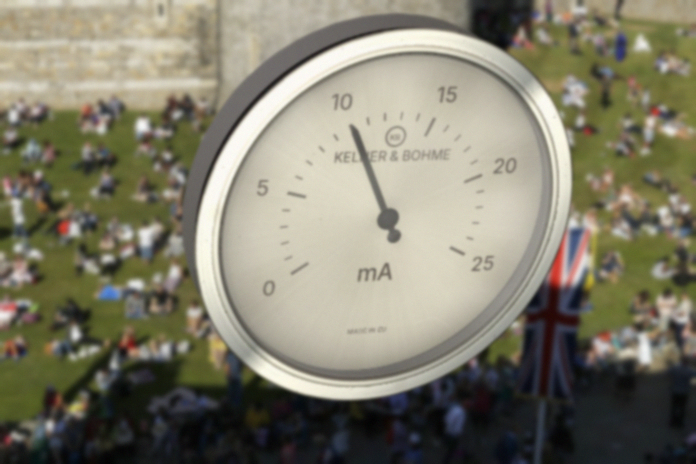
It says 10 mA
